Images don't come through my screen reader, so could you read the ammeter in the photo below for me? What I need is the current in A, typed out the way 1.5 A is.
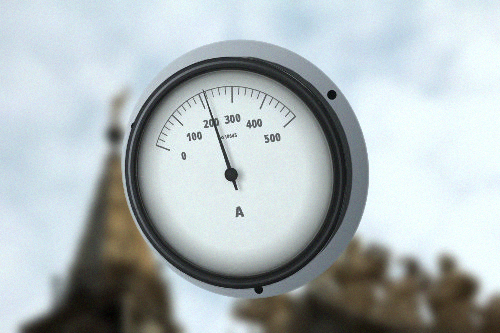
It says 220 A
